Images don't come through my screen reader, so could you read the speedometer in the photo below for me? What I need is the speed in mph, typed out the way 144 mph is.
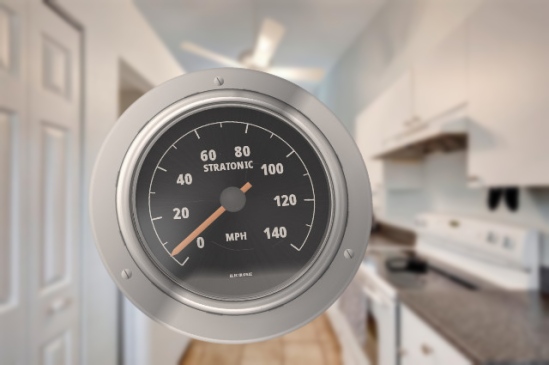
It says 5 mph
